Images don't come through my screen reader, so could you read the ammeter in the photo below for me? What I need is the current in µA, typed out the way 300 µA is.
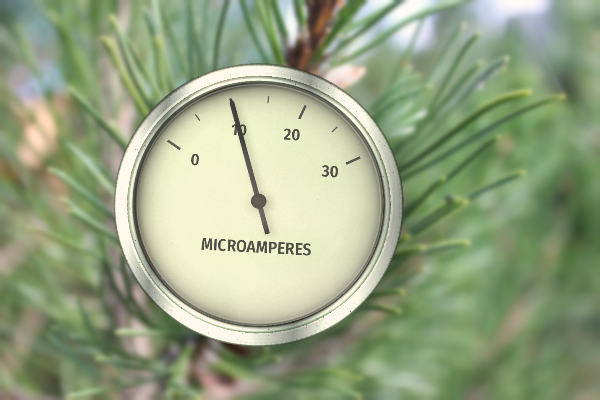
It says 10 µA
